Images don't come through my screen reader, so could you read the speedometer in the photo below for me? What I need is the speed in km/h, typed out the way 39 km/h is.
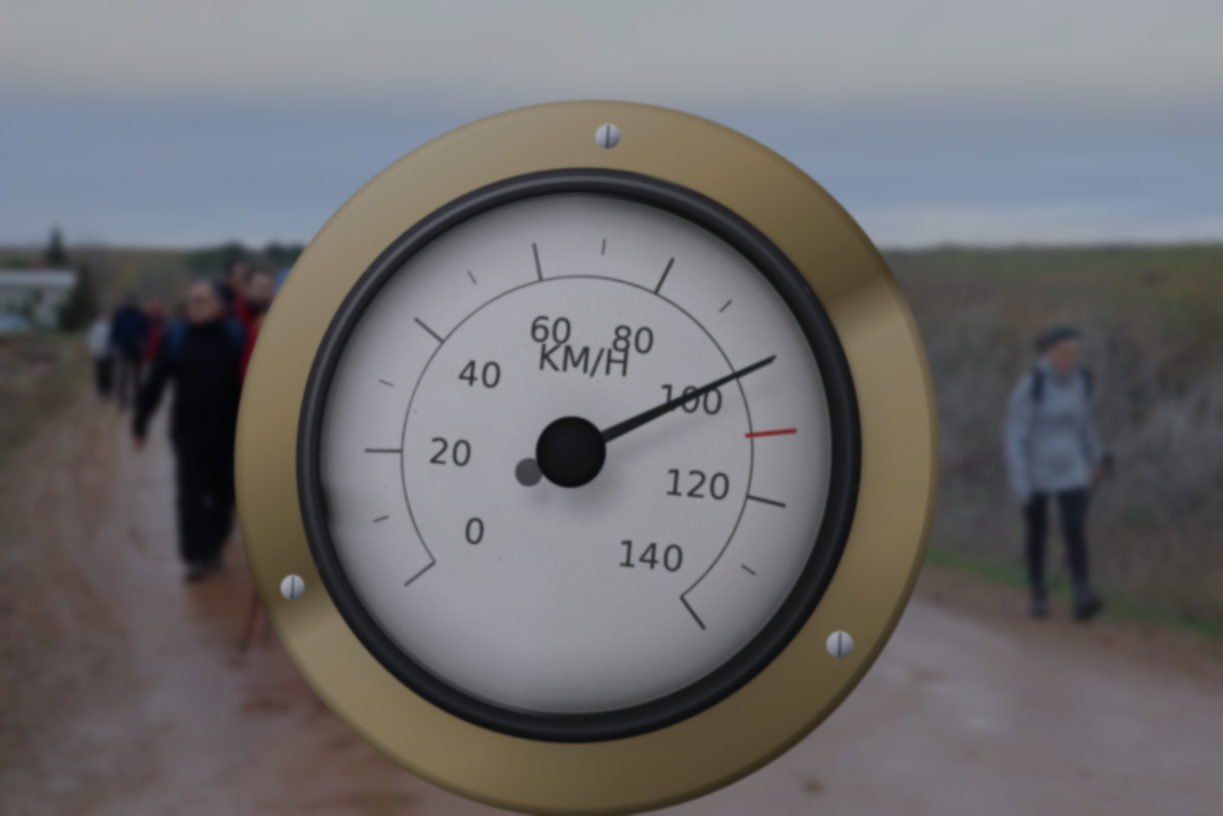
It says 100 km/h
